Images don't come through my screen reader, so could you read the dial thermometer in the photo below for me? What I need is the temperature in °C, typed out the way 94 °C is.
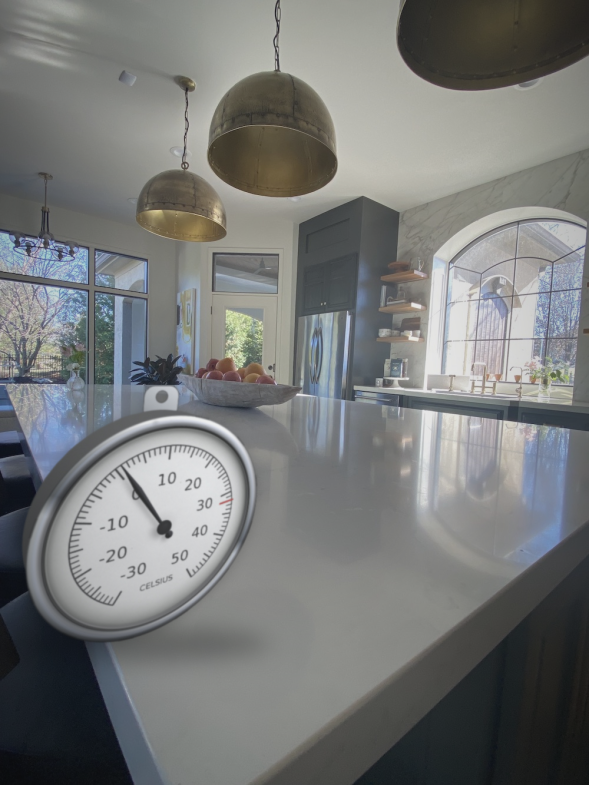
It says 1 °C
